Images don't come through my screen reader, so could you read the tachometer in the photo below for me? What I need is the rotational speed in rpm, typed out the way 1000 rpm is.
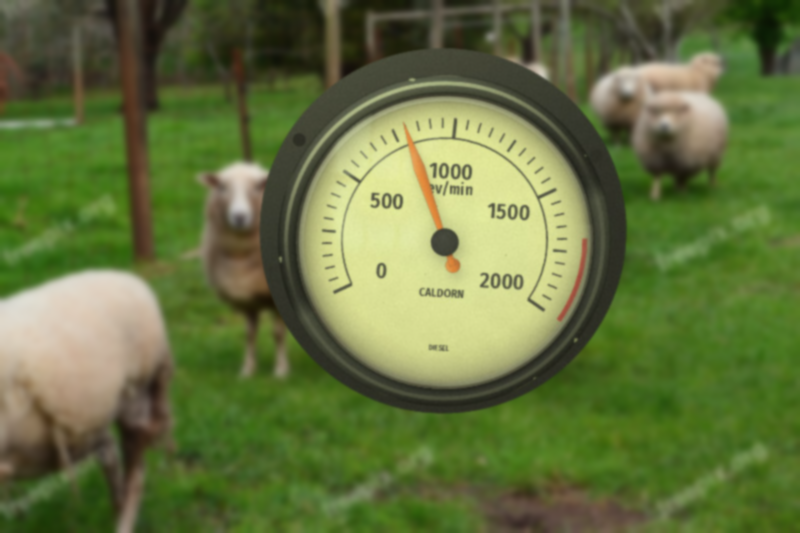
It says 800 rpm
